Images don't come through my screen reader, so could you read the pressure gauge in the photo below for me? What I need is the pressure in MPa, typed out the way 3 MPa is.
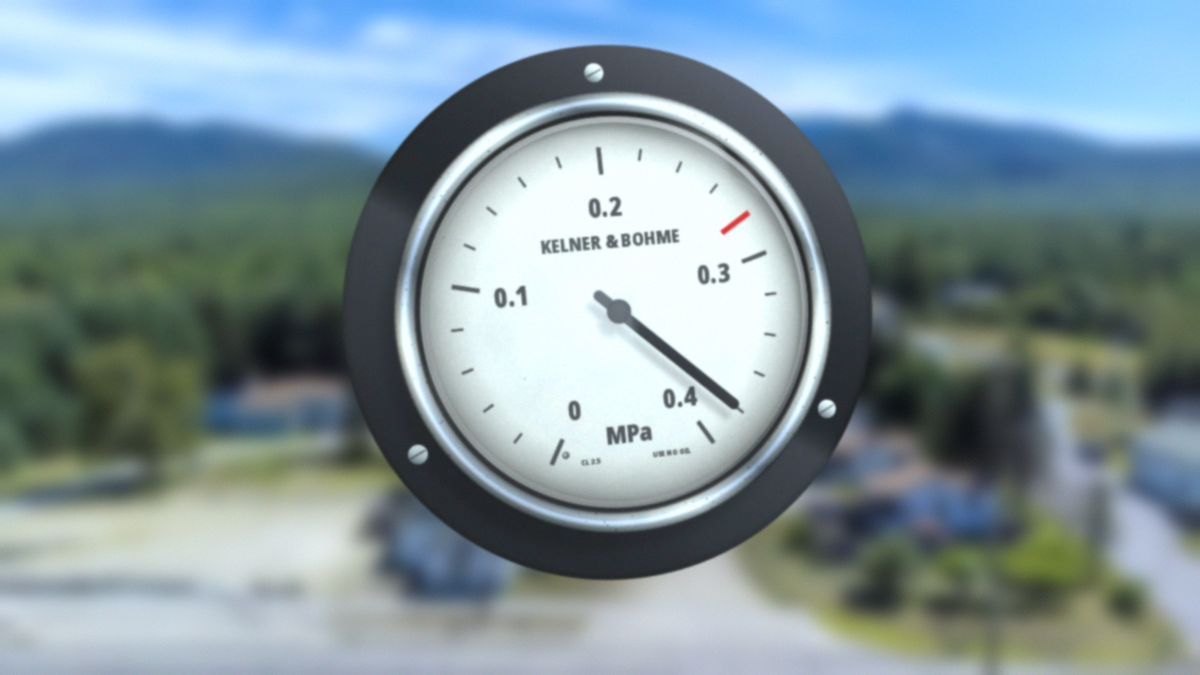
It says 0.38 MPa
